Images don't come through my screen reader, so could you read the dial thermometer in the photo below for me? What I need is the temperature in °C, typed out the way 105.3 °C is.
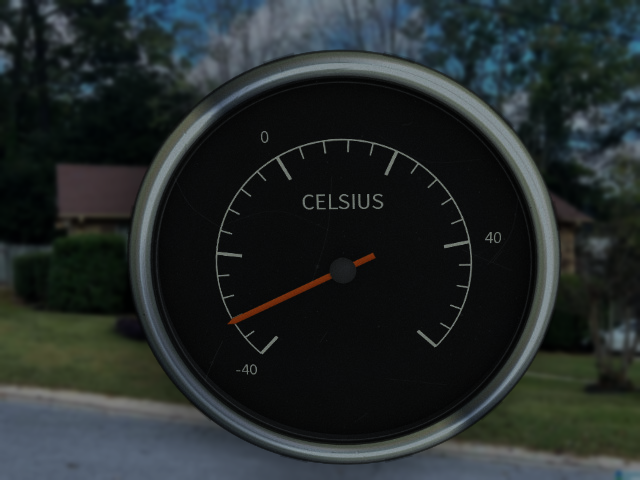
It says -32 °C
